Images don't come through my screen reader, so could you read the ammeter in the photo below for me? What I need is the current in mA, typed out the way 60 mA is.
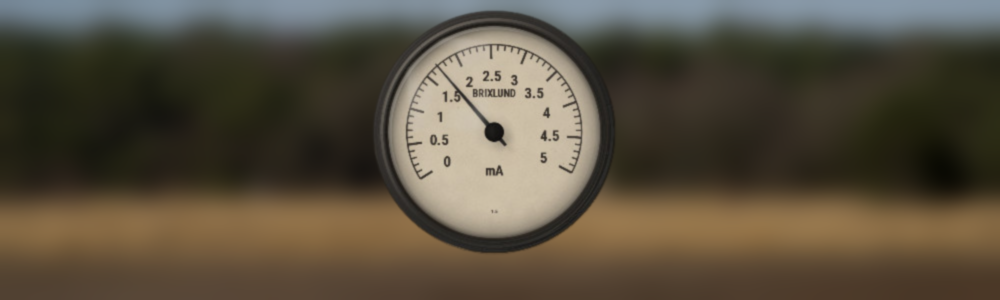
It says 1.7 mA
